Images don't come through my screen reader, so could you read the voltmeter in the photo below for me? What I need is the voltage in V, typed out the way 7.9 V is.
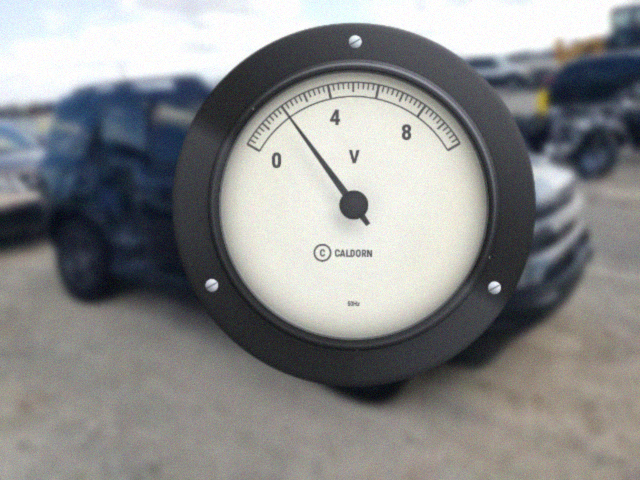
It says 2 V
